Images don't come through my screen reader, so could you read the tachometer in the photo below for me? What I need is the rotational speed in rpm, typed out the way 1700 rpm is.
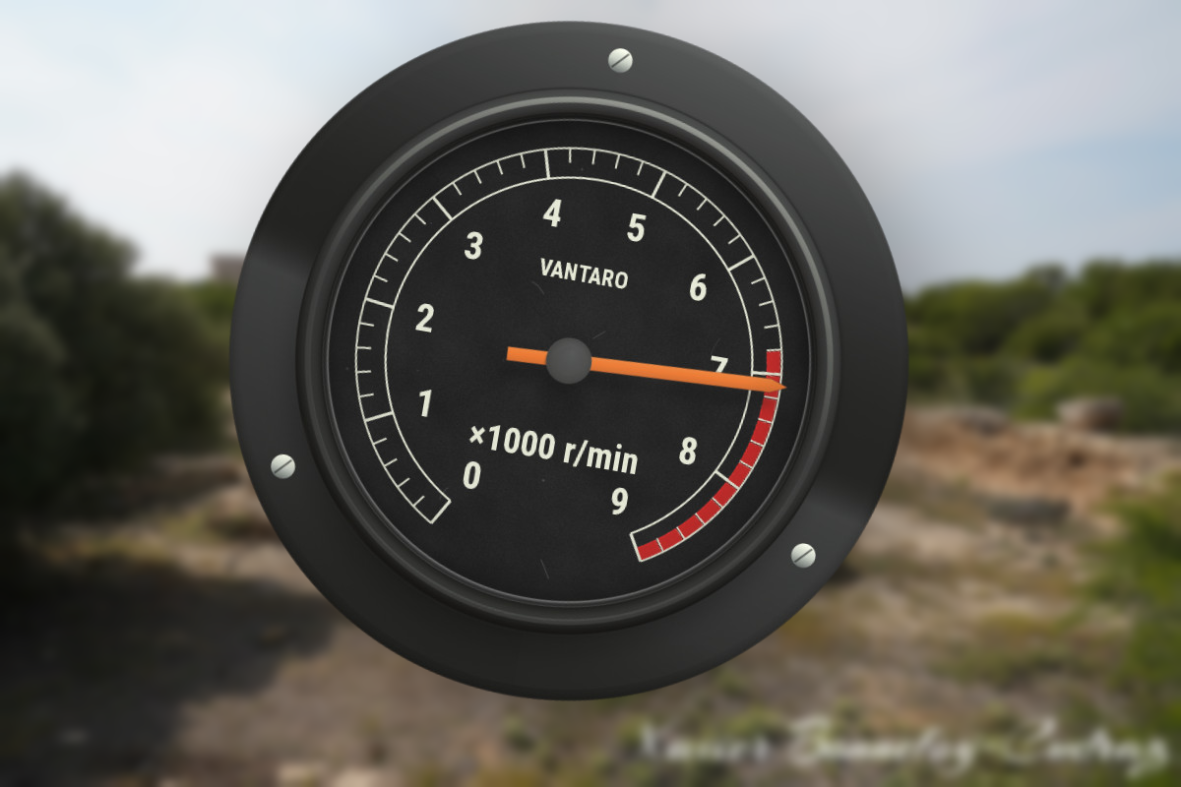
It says 7100 rpm
